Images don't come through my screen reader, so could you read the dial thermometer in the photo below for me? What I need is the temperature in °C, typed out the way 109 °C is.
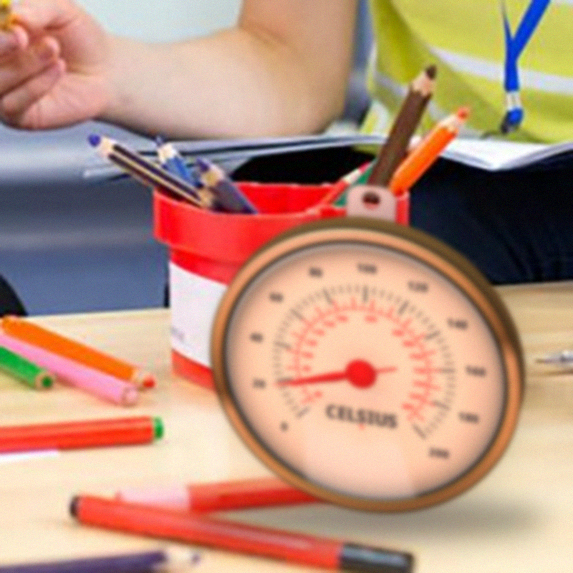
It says 20 °C
